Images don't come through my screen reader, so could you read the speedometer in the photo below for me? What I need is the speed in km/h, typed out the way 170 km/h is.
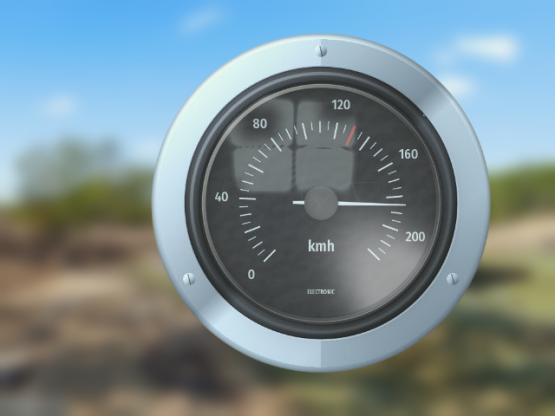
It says 185 km/h
